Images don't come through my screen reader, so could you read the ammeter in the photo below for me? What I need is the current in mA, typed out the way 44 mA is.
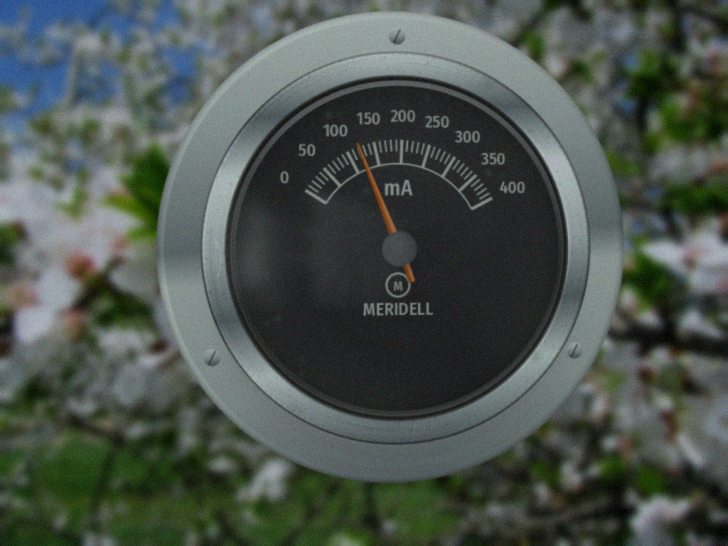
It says 120 mA
